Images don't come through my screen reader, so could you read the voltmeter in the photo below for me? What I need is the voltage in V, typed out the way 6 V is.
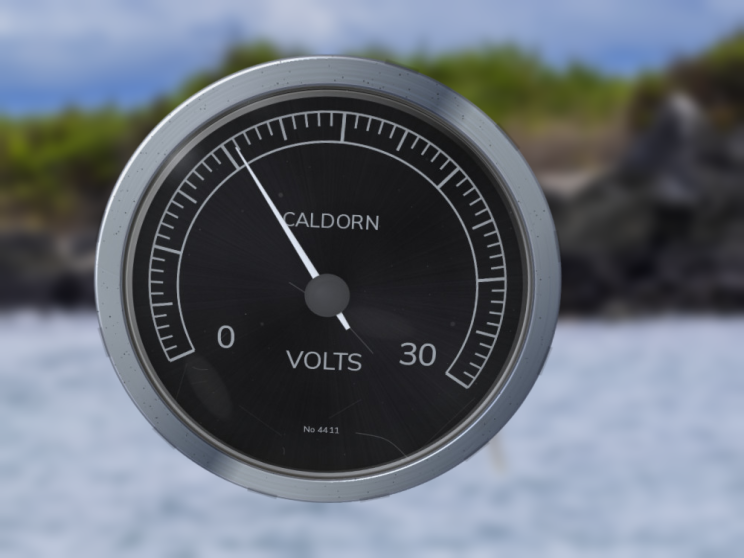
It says 10.5 V
